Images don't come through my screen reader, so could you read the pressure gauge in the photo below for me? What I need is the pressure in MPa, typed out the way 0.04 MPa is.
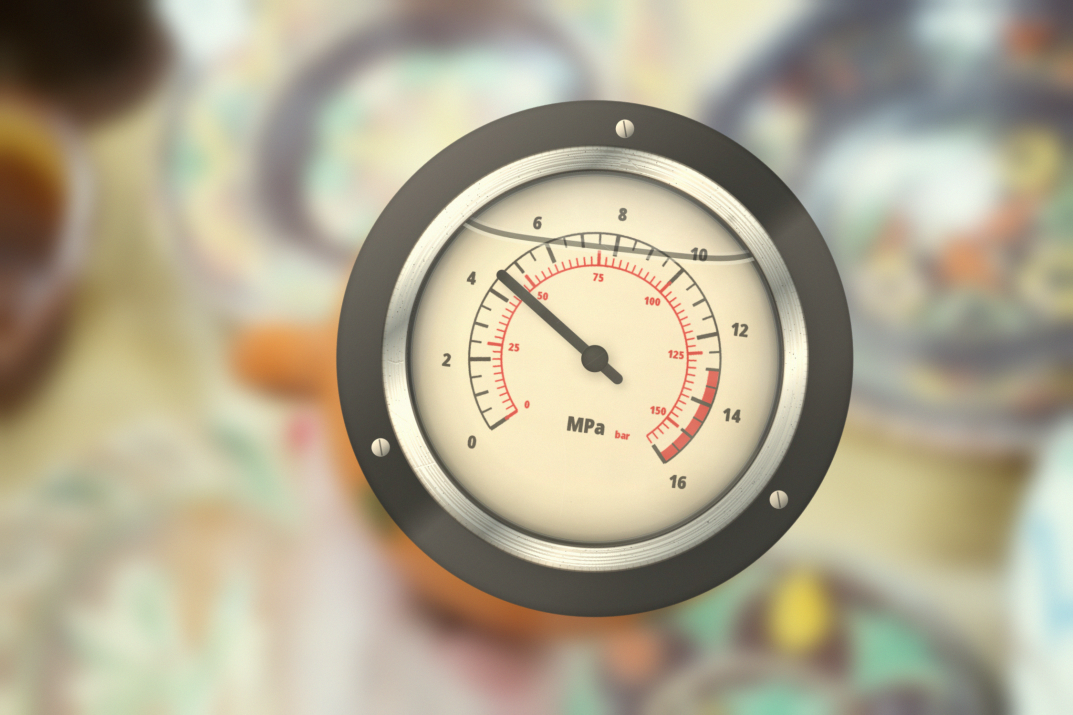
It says 4.5 MPa
